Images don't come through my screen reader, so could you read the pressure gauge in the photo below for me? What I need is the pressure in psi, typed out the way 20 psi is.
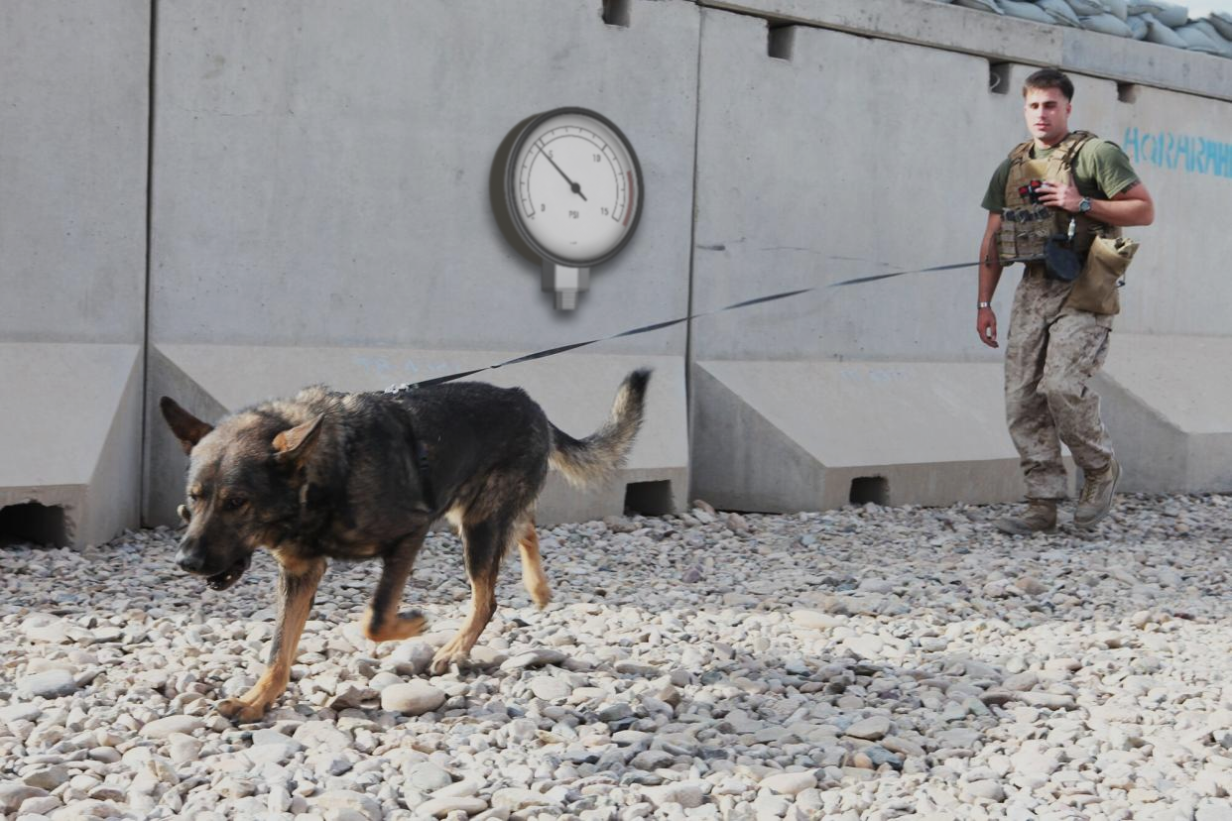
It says 4.5 psi
